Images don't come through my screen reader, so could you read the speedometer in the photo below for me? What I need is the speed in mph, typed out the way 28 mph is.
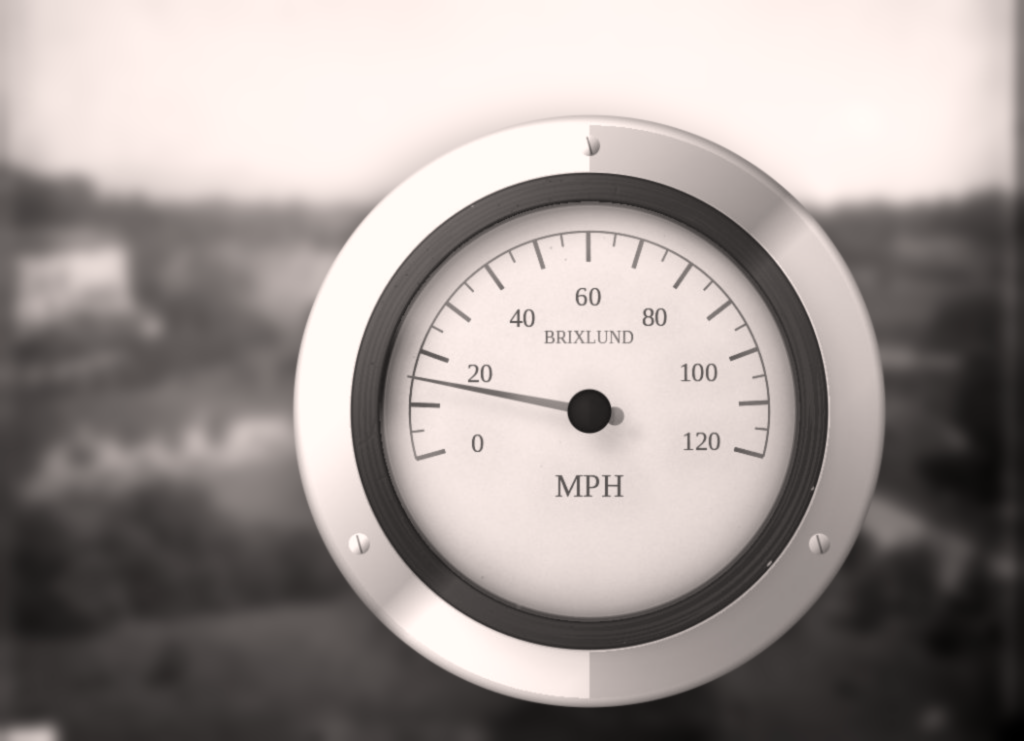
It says 15 mph
